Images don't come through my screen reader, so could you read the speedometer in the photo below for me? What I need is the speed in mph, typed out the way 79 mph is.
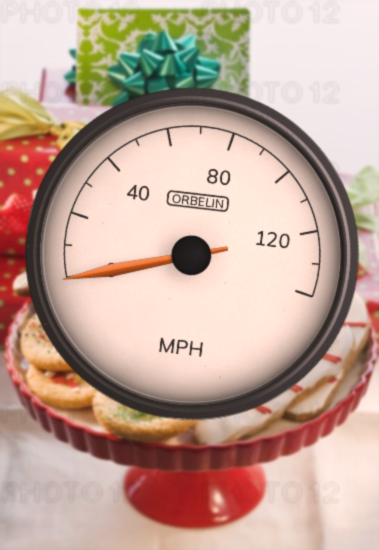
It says 0 mph
